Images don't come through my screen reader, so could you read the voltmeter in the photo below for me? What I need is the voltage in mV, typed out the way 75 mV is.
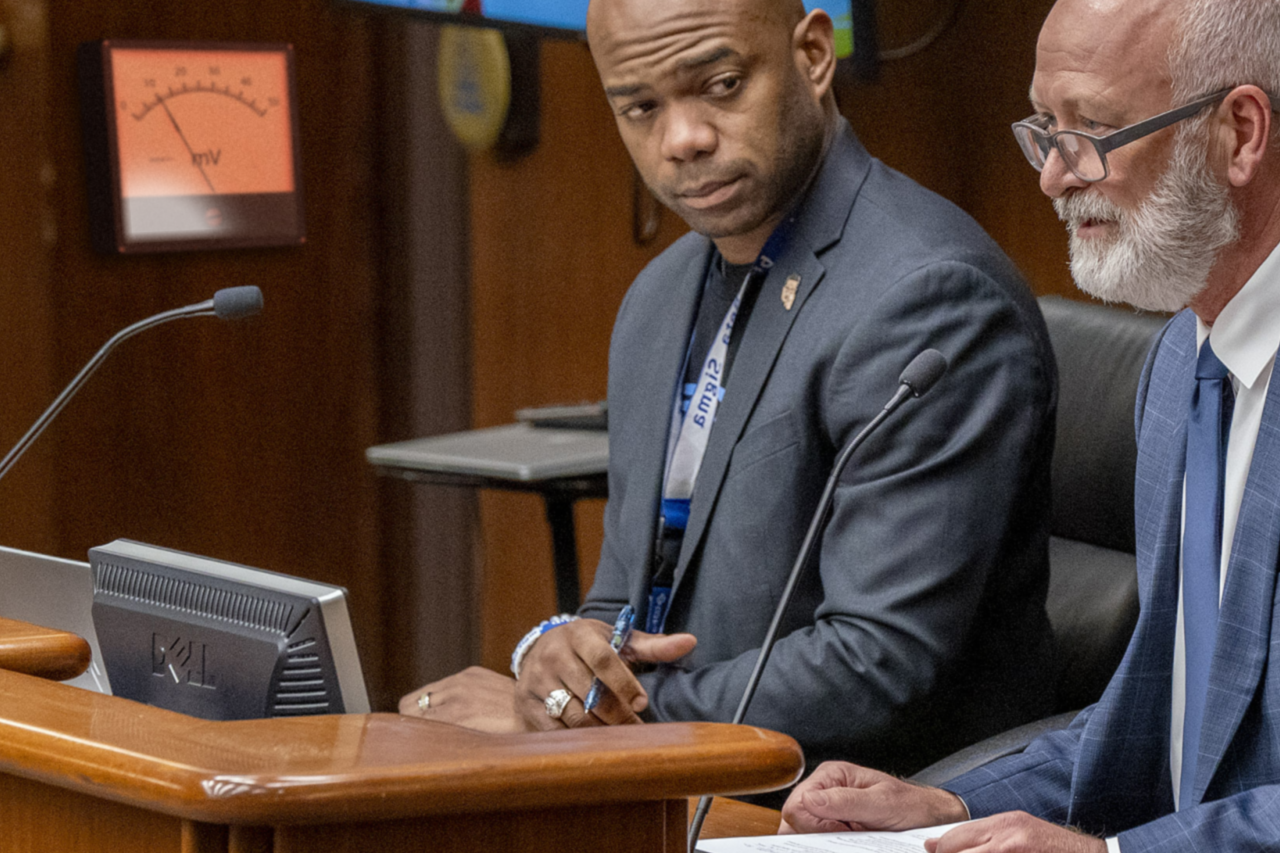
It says 10 mV
